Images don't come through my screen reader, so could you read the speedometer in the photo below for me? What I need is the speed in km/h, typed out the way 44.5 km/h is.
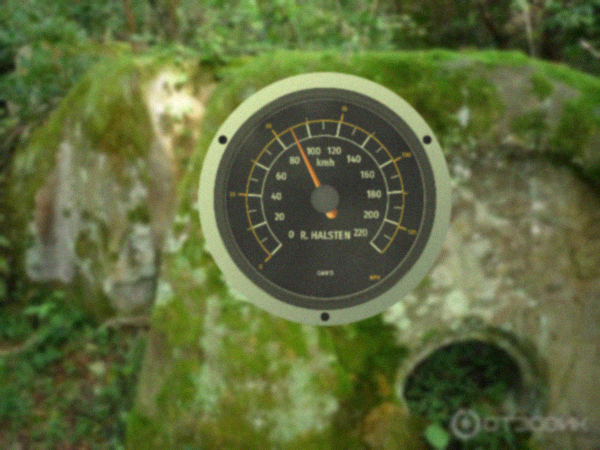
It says 90 km/h
